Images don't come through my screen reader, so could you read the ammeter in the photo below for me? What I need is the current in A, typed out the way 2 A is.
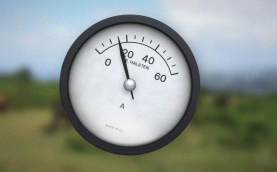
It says 15 A
